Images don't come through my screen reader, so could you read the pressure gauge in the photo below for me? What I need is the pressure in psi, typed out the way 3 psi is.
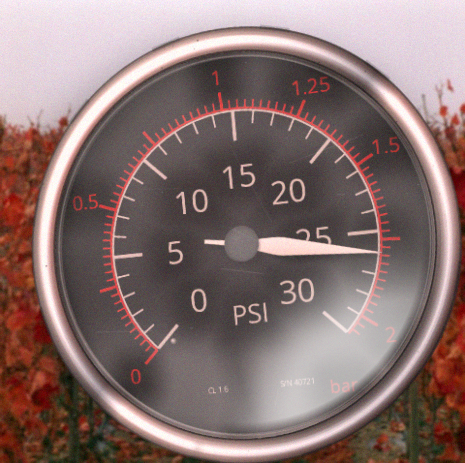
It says 26 psi
